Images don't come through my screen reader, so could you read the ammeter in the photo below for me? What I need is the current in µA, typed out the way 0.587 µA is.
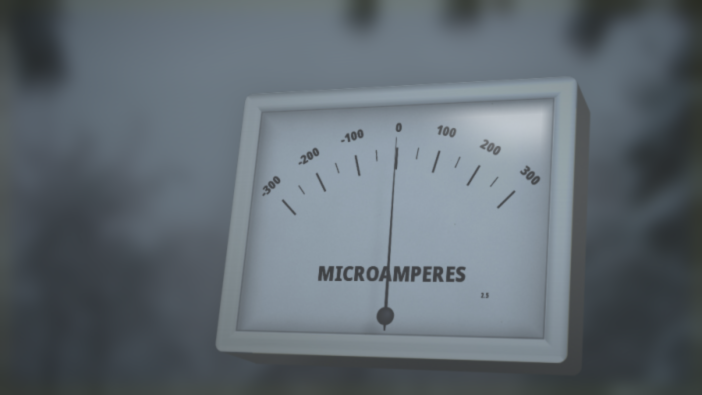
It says 0 µA
